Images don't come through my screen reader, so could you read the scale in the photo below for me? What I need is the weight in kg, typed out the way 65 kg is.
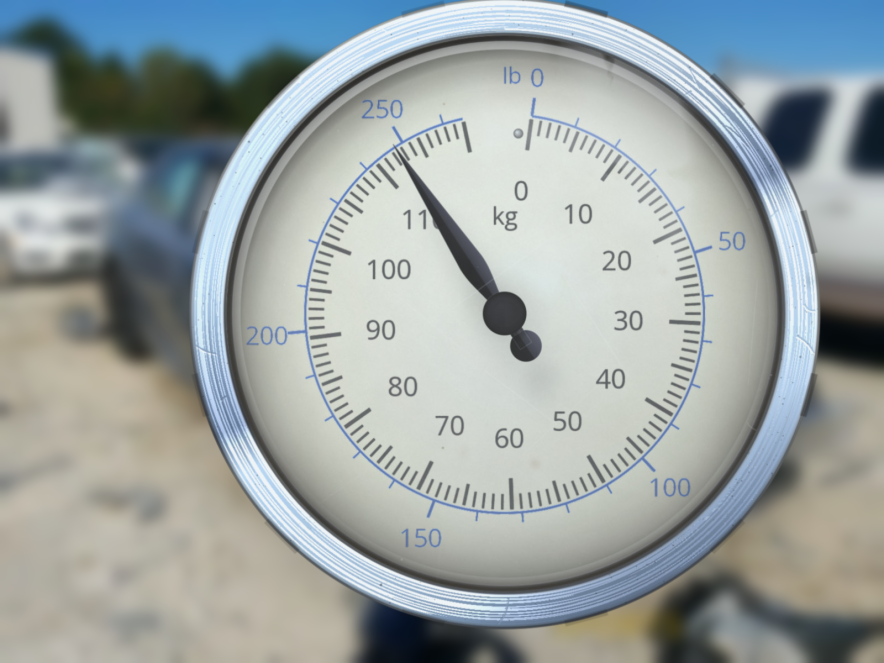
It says 112.5 kg
